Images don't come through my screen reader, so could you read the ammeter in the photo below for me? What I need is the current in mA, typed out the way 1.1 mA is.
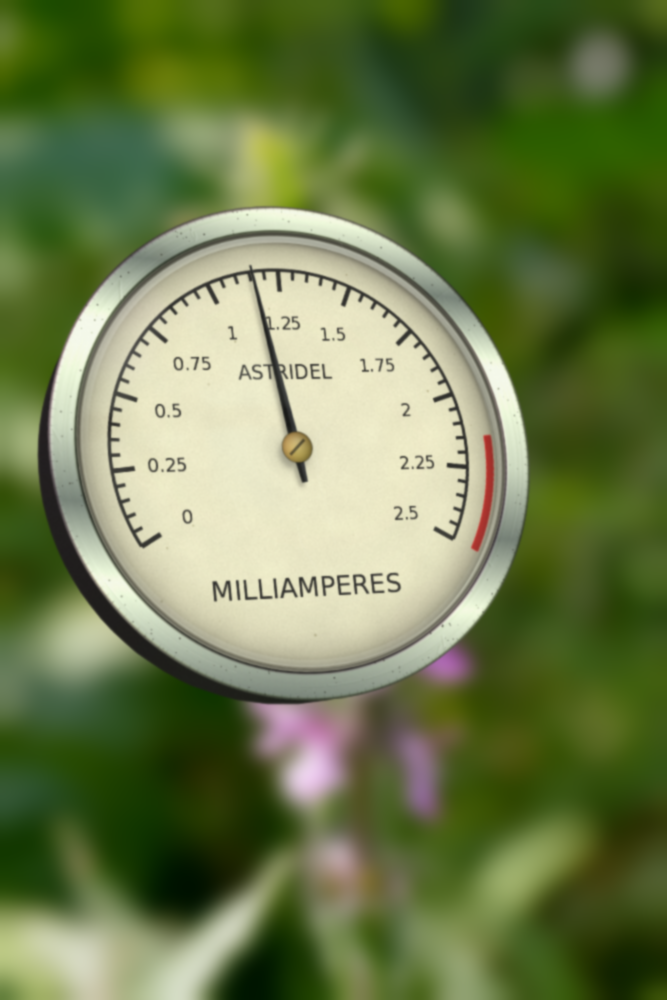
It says 1.15 mA
